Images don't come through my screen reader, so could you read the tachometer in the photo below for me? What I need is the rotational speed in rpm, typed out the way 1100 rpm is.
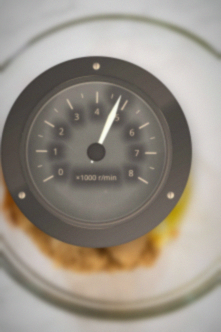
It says 4750 rpm
